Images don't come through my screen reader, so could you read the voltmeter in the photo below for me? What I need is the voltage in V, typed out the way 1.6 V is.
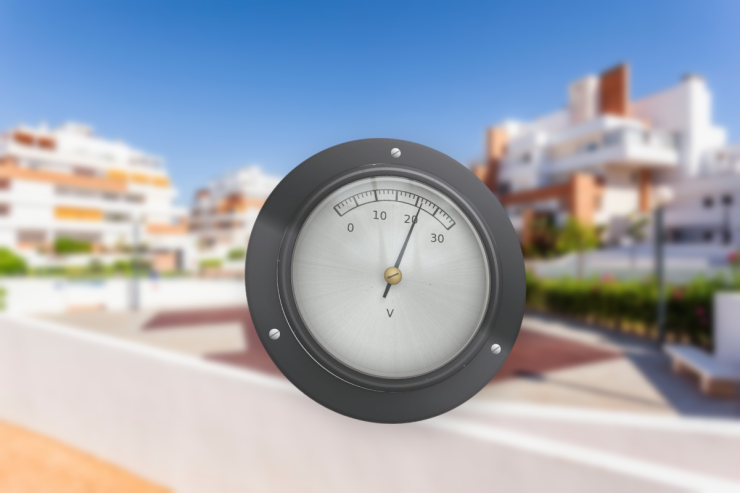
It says 21 V
